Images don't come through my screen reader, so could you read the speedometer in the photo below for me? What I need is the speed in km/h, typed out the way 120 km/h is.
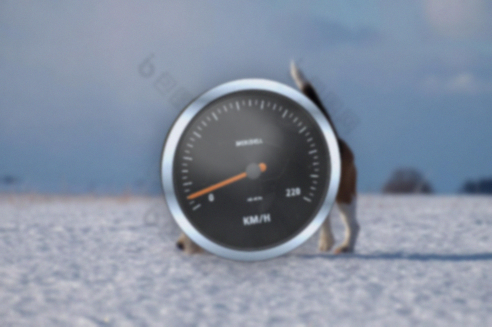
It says 10 km/h
